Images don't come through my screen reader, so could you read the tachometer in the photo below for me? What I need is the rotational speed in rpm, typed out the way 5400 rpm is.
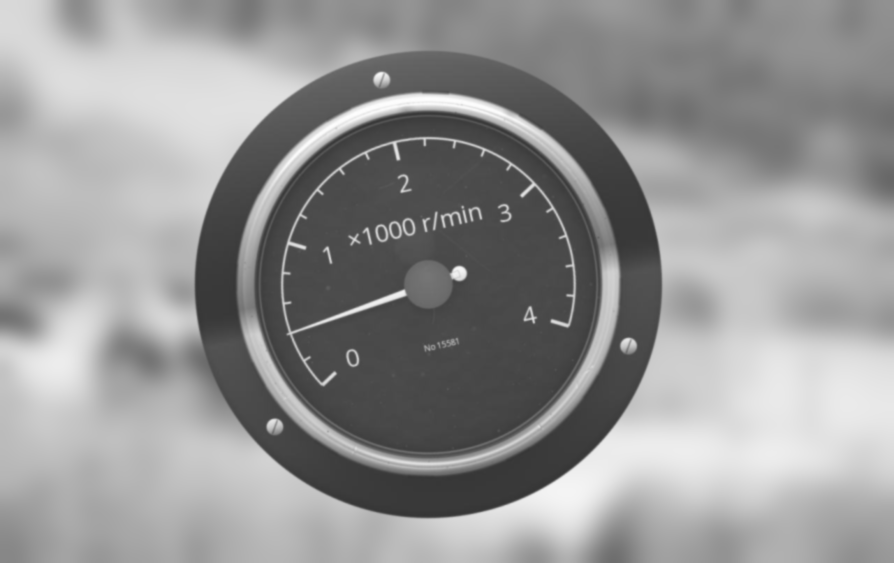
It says 400 rpm
